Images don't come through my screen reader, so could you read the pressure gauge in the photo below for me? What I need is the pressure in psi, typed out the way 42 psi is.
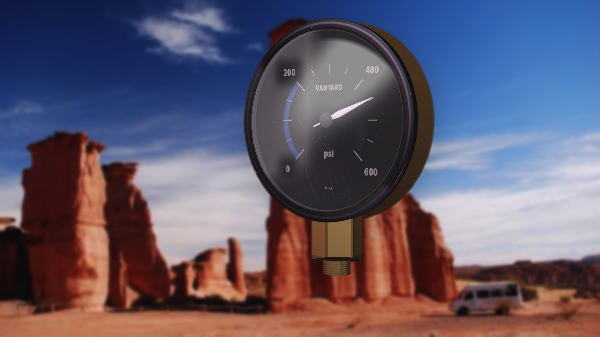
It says 450 psi
